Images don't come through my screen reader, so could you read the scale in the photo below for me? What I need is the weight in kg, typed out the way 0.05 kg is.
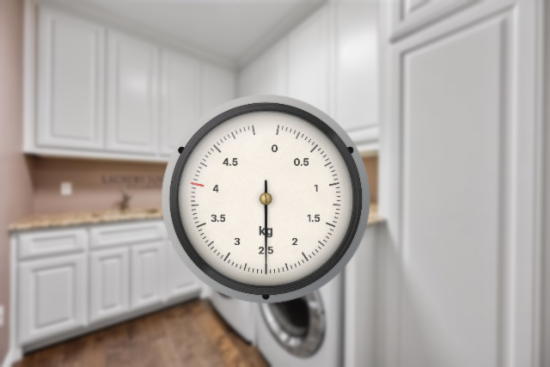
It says 2.5 kg
